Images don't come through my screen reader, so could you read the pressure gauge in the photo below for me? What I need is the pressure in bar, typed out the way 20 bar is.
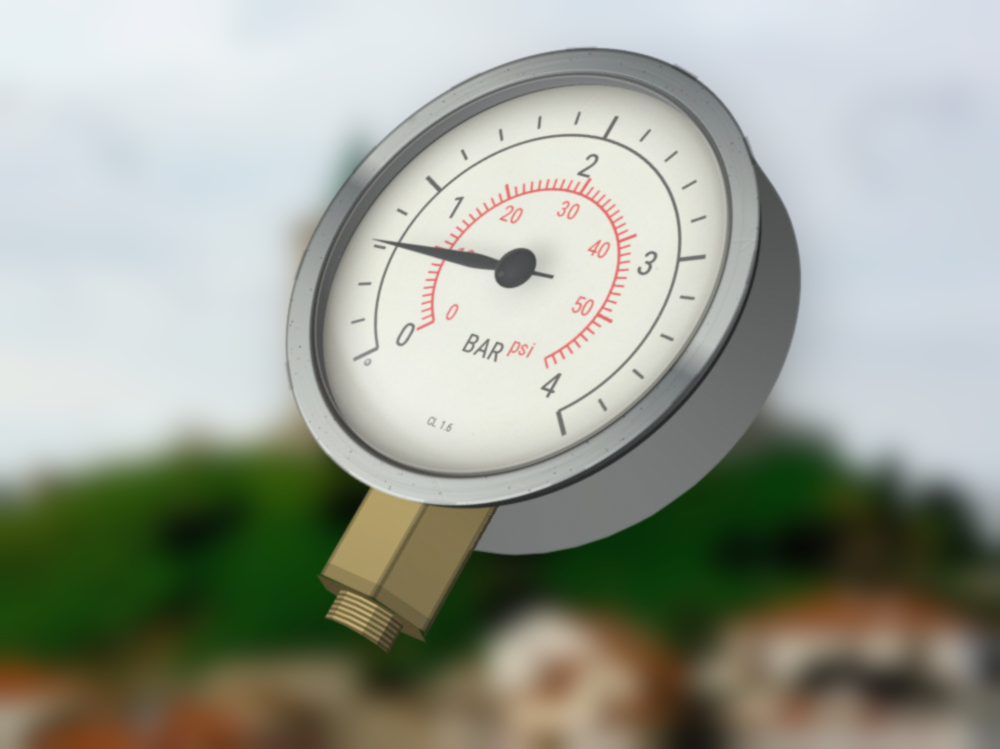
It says 0.6 bar
